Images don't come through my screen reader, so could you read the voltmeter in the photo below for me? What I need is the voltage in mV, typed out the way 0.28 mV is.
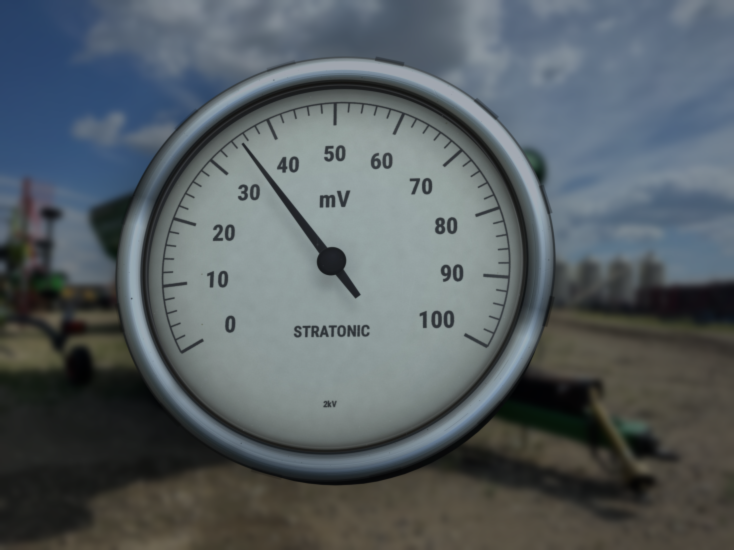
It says 35 mV
